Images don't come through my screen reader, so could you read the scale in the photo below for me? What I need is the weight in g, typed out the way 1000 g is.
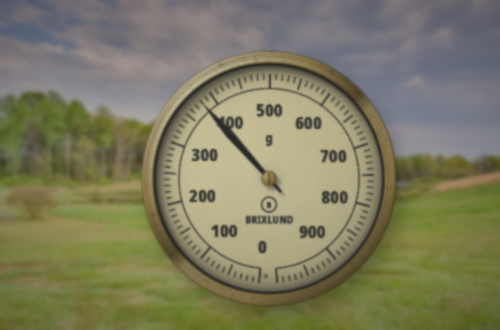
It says 380 g
